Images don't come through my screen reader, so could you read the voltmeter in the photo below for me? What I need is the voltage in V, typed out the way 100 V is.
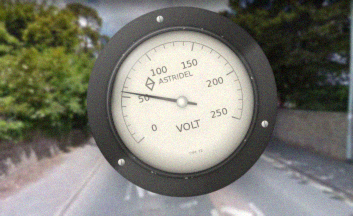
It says 55 V
